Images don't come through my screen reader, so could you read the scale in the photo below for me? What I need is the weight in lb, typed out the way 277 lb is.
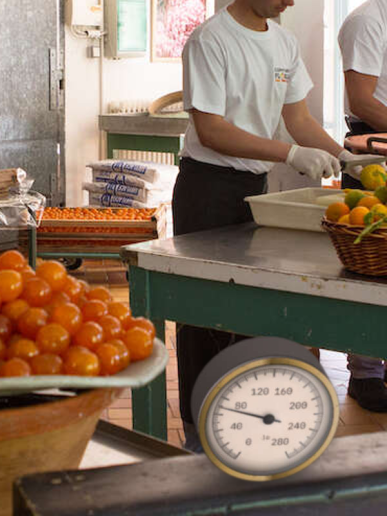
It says 70 lb
